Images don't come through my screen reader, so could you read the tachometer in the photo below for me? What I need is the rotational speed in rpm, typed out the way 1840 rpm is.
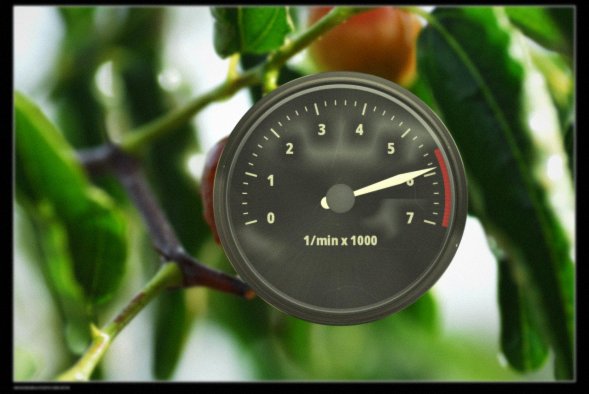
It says 5900 rpm
